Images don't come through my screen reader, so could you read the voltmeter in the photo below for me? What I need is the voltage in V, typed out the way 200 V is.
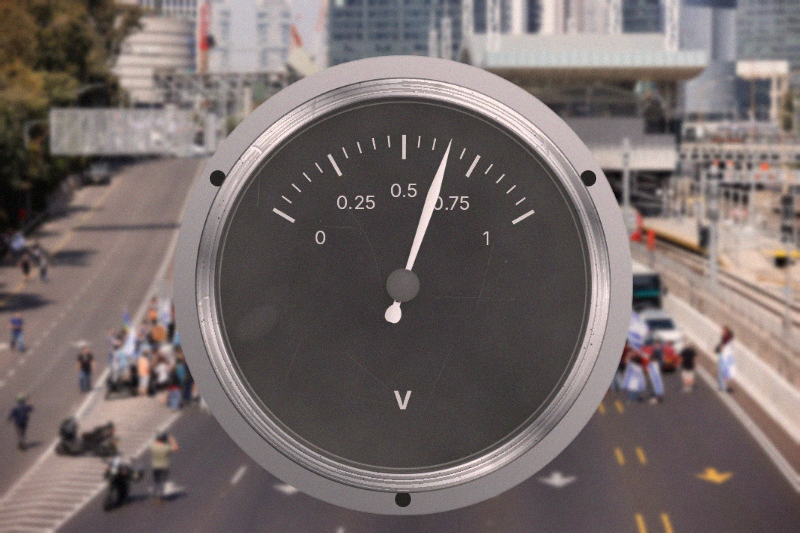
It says 0.65 V
